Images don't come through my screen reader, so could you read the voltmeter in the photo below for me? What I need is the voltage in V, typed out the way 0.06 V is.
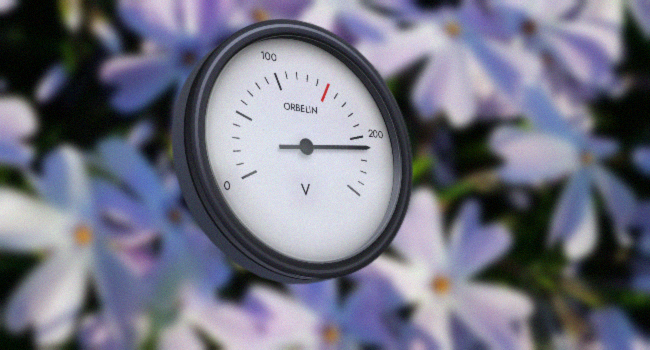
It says 210 V
